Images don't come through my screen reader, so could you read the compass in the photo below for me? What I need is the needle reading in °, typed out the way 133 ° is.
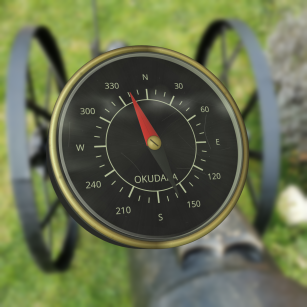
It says 340 °
